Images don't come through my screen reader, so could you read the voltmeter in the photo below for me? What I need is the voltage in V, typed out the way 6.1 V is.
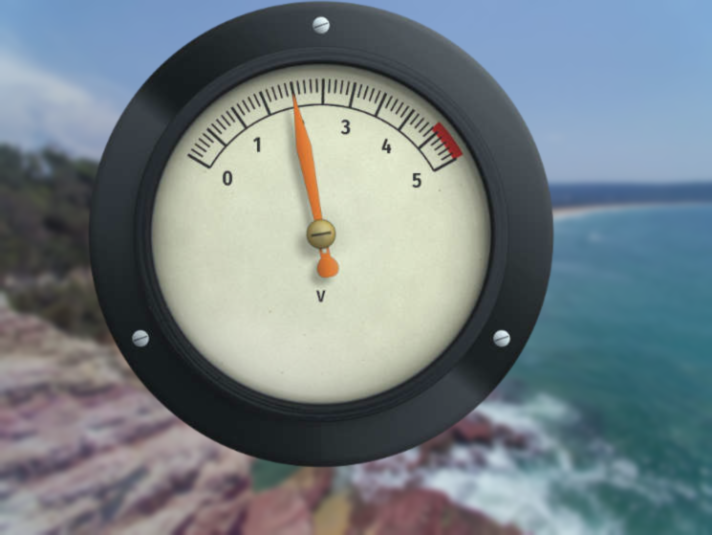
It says 2 V
